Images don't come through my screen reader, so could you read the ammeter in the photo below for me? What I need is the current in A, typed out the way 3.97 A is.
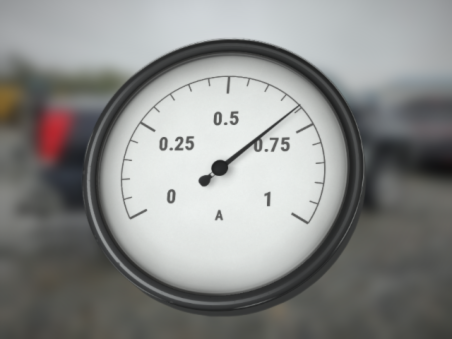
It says 0.7 A
